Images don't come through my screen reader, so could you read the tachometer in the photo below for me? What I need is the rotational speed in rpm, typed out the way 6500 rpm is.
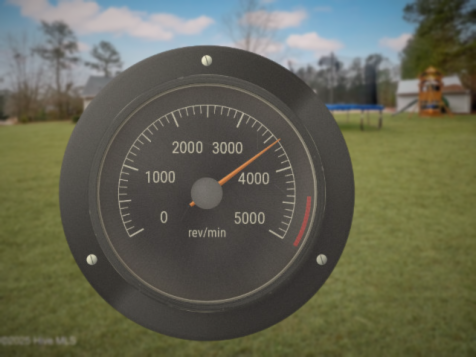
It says 3600 rpm
